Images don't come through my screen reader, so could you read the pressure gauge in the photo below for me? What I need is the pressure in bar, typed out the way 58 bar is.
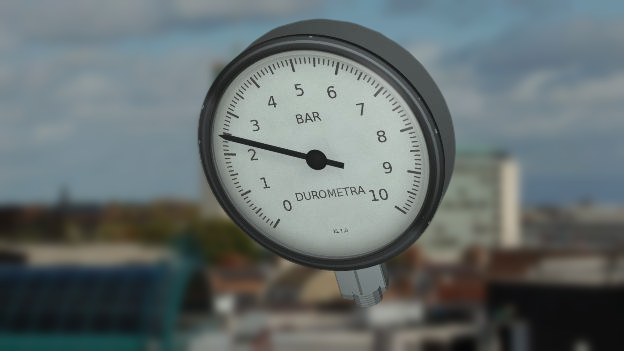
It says 2.5 bar
